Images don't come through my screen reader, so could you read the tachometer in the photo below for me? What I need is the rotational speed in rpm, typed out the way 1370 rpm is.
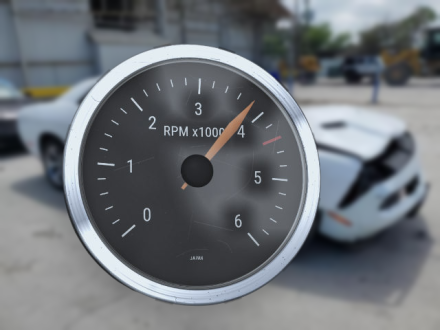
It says 3800 rpm
